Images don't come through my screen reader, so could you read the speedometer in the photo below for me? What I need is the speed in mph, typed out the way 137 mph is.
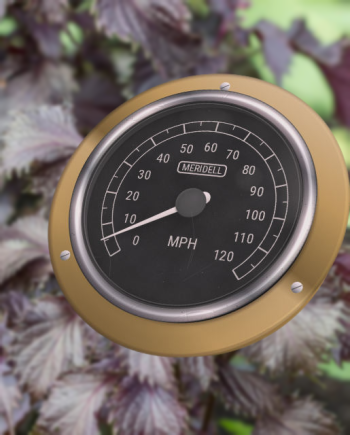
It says 5 mph
